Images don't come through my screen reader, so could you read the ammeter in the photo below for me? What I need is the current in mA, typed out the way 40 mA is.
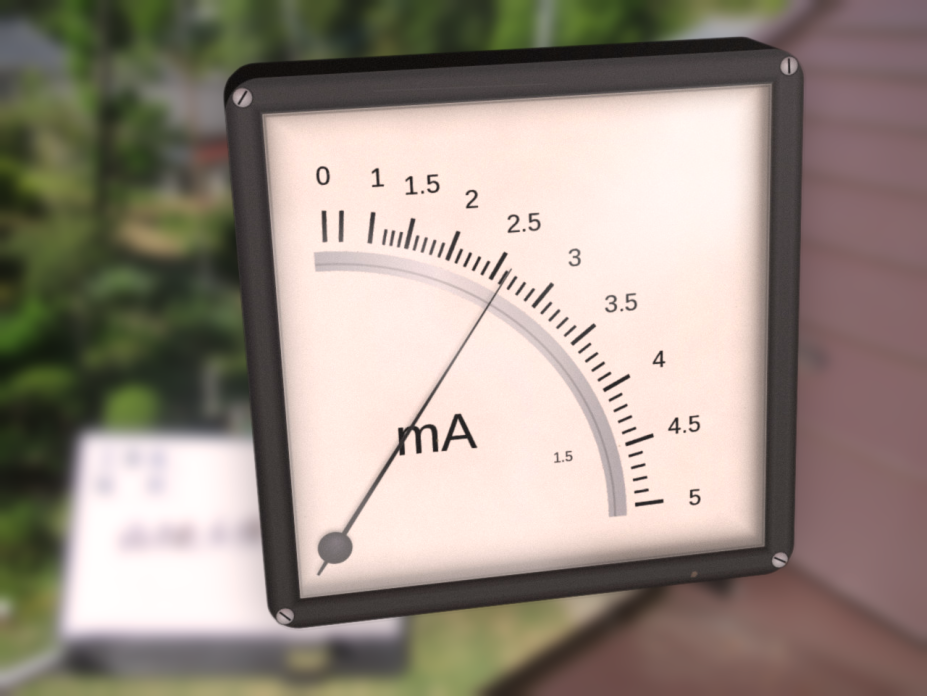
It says 2.6 mA
